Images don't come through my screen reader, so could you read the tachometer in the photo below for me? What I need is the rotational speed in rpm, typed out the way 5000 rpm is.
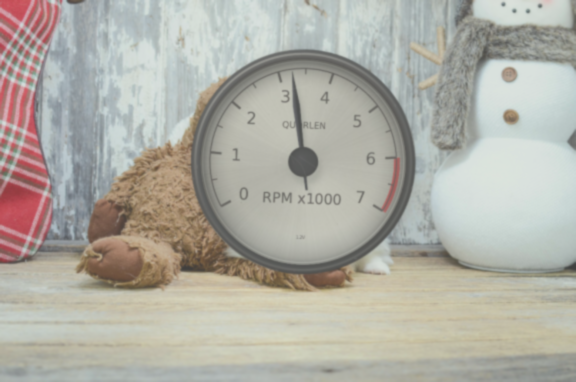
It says 3250 rpm
